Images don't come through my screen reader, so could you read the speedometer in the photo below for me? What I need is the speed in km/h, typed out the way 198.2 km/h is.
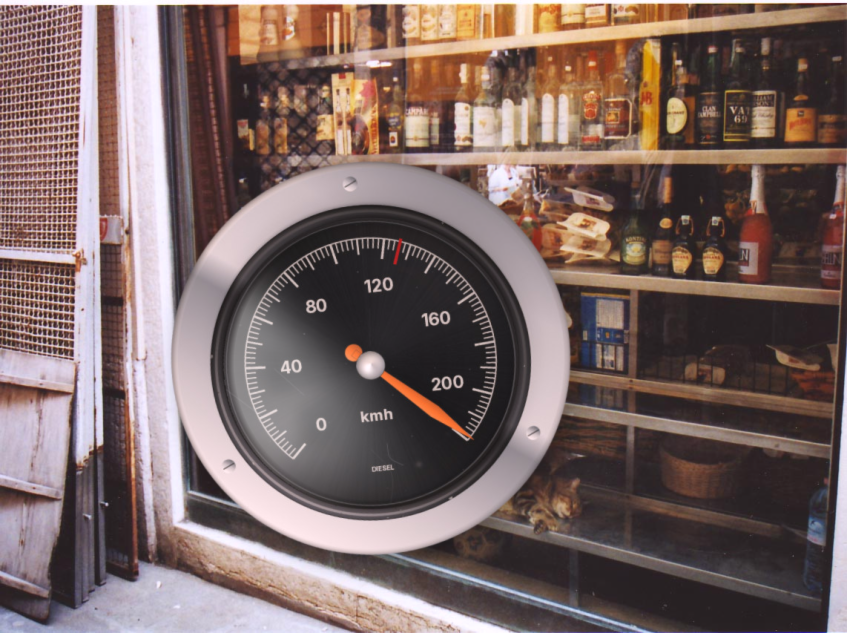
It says 218 km/h
